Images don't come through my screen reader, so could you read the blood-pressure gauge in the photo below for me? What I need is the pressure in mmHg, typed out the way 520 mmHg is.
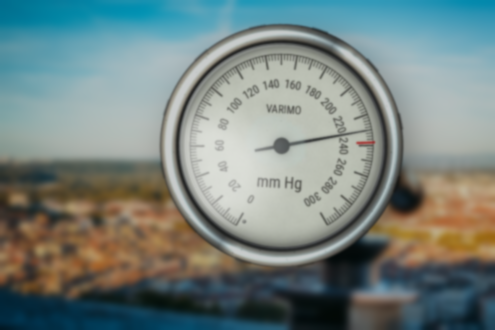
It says 230 mmHg
